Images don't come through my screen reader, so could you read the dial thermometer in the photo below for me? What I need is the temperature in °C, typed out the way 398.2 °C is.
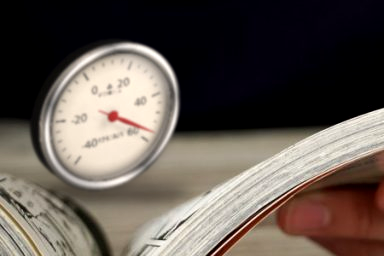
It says 56 °C
